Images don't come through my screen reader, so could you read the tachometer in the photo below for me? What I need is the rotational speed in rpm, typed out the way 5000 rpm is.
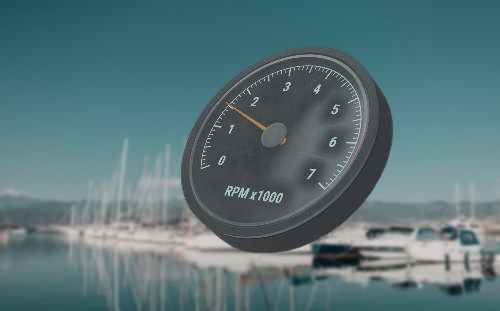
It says 1500 rpm
